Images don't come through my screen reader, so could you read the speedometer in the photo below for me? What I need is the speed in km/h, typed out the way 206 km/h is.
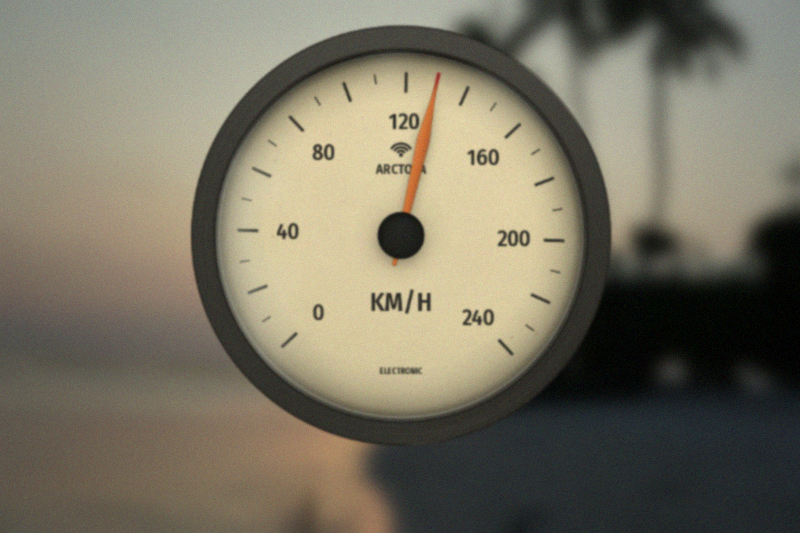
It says 130 km/h
